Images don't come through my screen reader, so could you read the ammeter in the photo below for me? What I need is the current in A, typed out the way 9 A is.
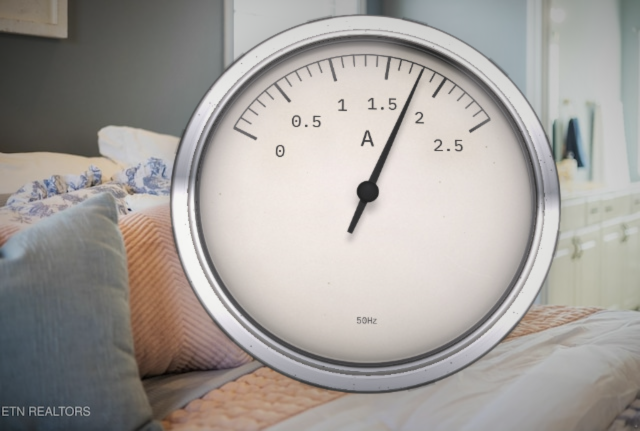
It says 1.8 A
